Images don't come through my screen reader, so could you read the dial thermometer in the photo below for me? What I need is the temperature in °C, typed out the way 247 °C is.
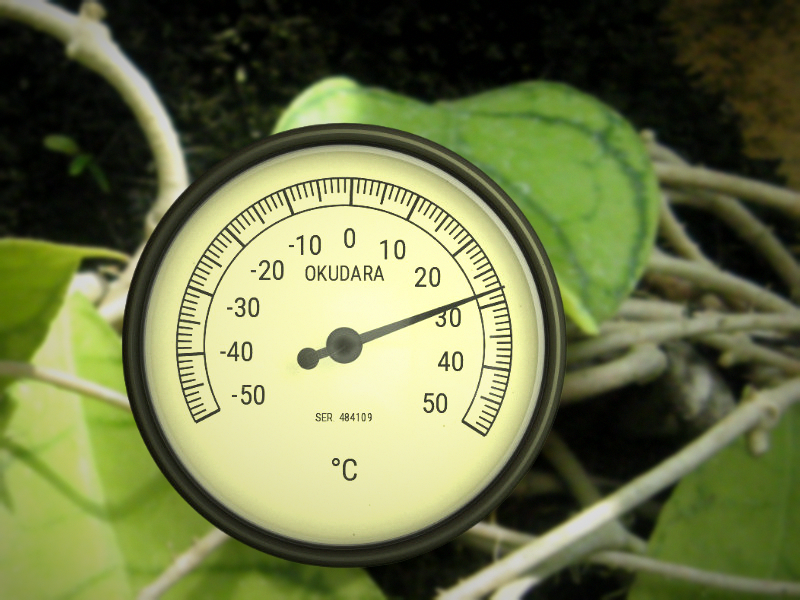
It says 28 °C
